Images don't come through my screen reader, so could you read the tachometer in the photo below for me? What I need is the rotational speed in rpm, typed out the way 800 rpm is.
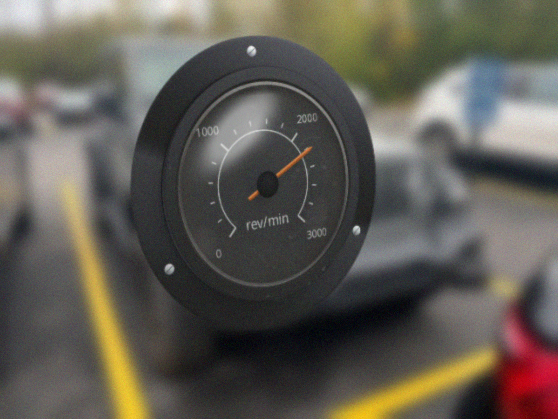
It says 2200 rpm
